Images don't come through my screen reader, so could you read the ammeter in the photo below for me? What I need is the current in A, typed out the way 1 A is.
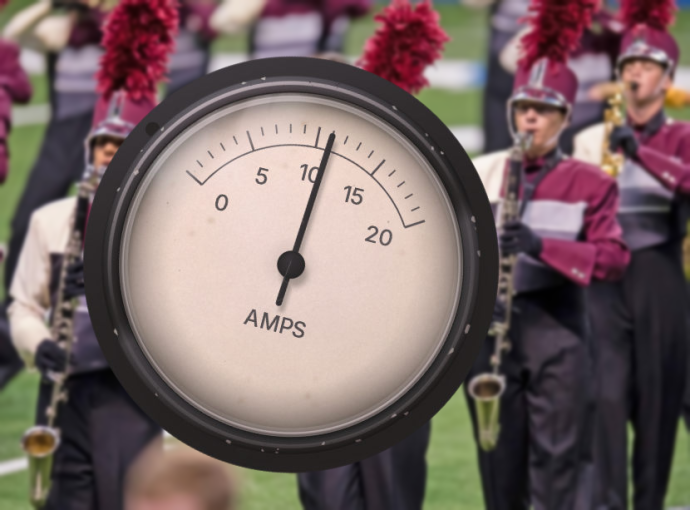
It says 11 A
